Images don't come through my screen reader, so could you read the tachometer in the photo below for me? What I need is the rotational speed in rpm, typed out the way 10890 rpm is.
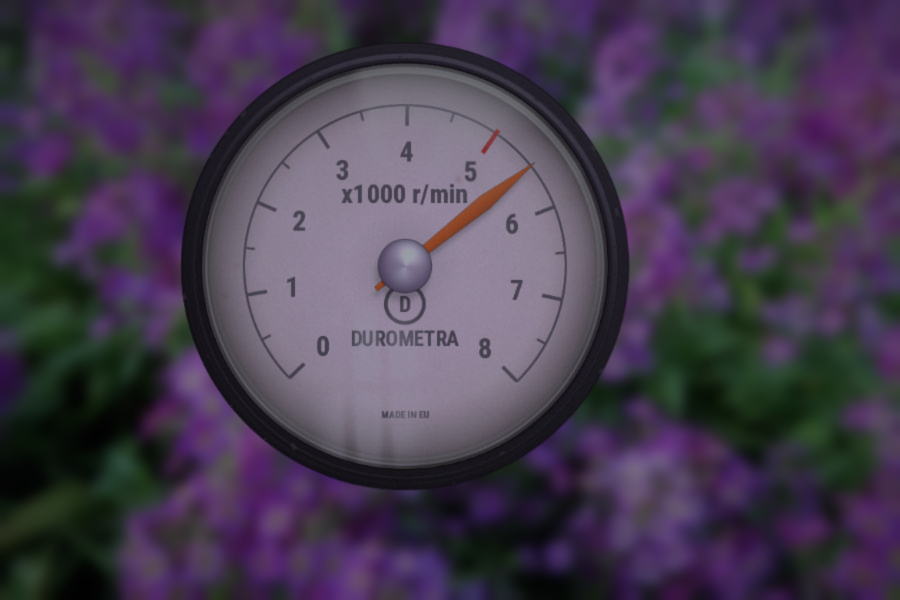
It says 5500 rpm
